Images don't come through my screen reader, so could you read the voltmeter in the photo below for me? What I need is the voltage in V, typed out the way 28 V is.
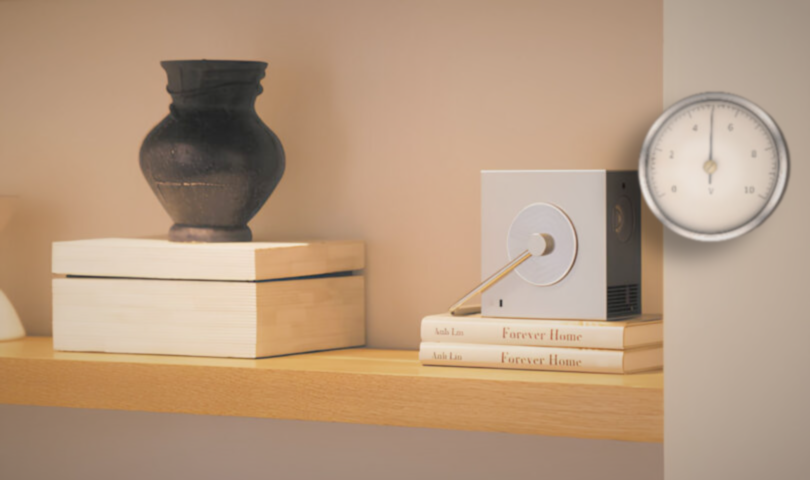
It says 5 V
